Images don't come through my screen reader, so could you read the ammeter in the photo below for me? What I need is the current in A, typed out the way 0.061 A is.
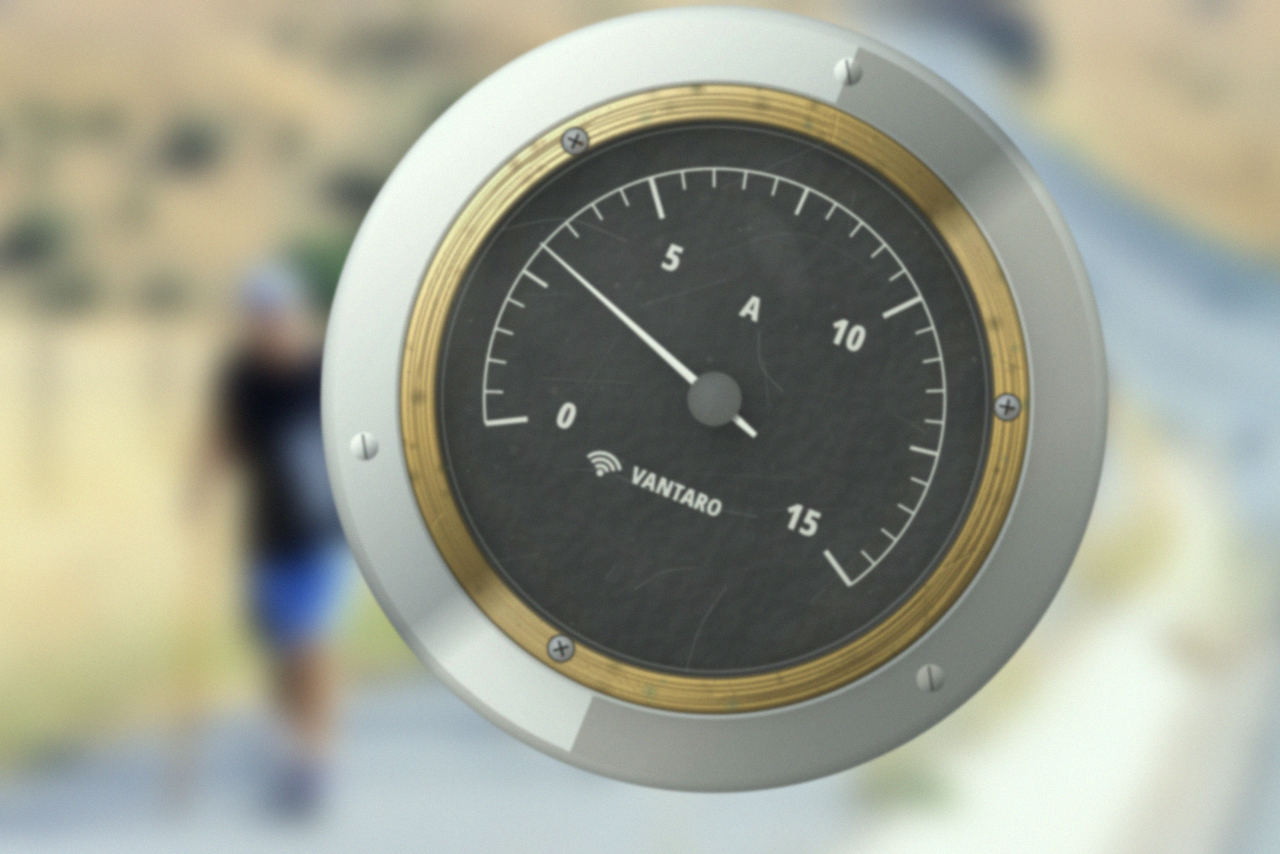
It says 3 A
